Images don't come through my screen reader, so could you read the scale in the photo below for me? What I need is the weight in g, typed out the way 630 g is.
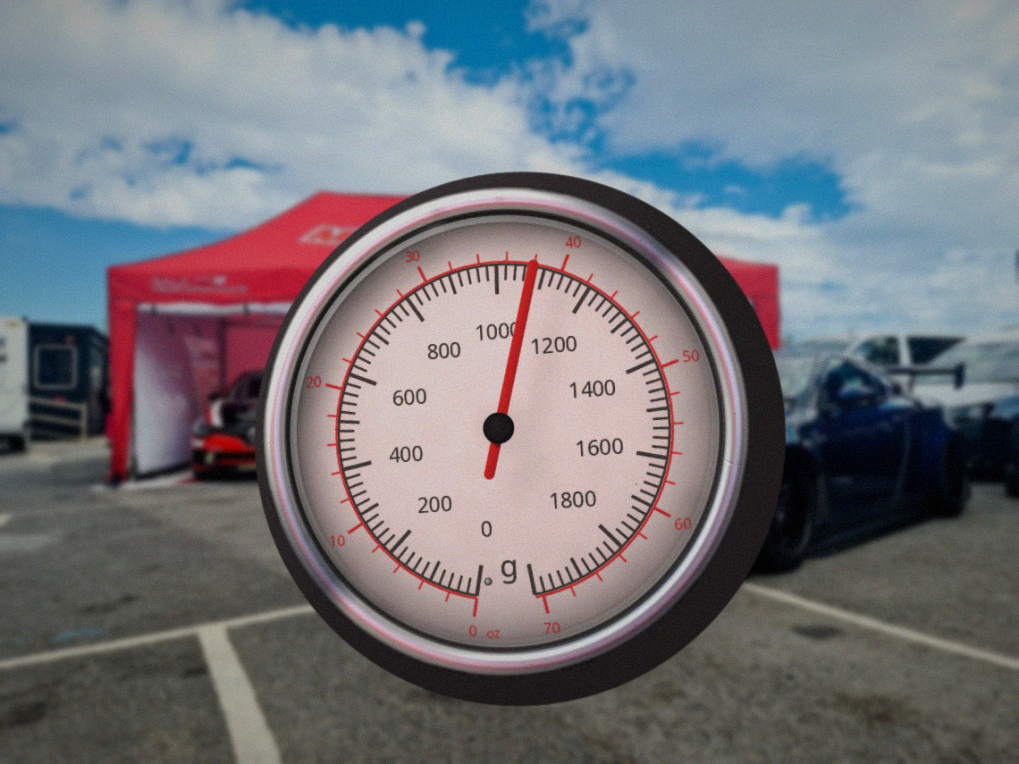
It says 1080 g
